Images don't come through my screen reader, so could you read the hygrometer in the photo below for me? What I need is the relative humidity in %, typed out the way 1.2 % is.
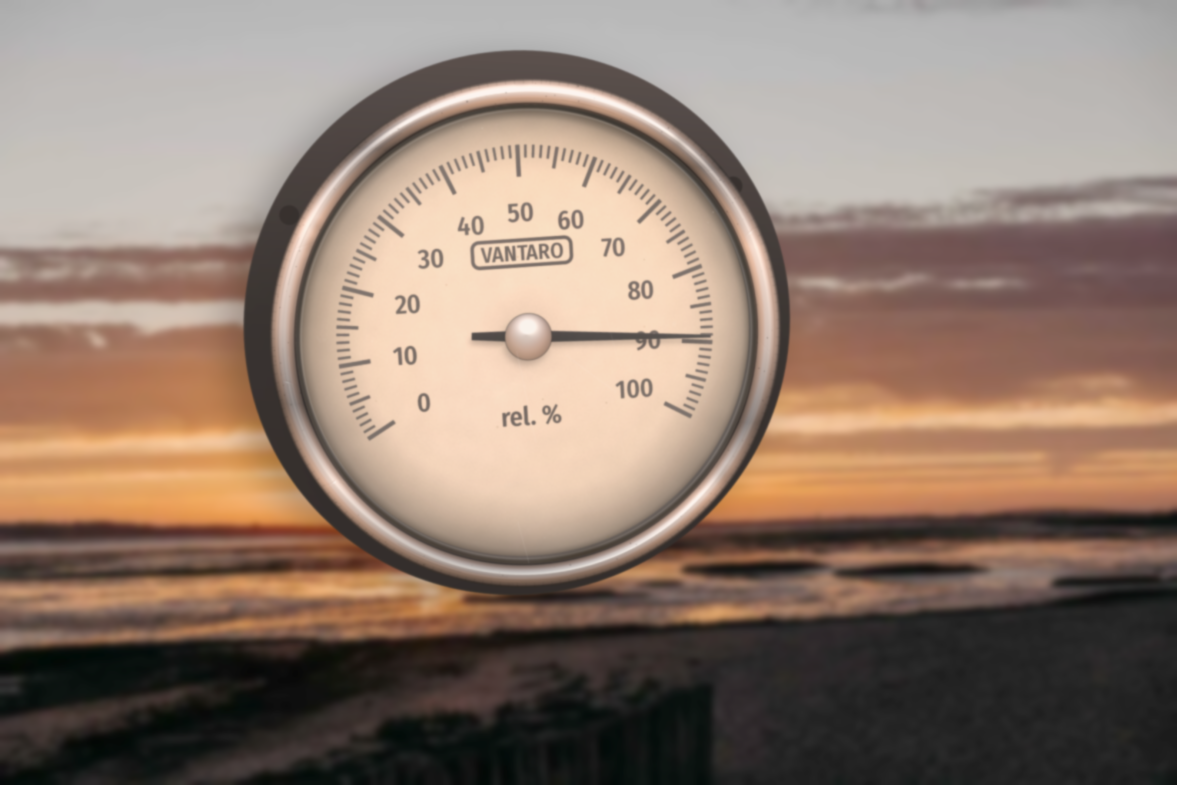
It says 89 %
